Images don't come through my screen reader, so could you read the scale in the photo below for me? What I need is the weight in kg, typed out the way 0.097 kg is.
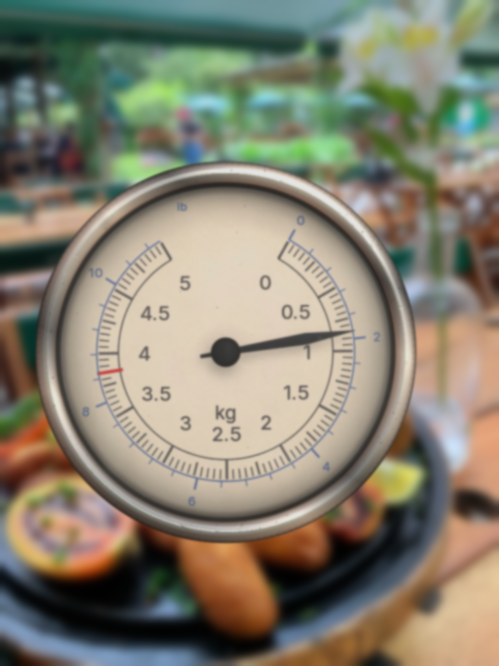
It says 0.85 kg
